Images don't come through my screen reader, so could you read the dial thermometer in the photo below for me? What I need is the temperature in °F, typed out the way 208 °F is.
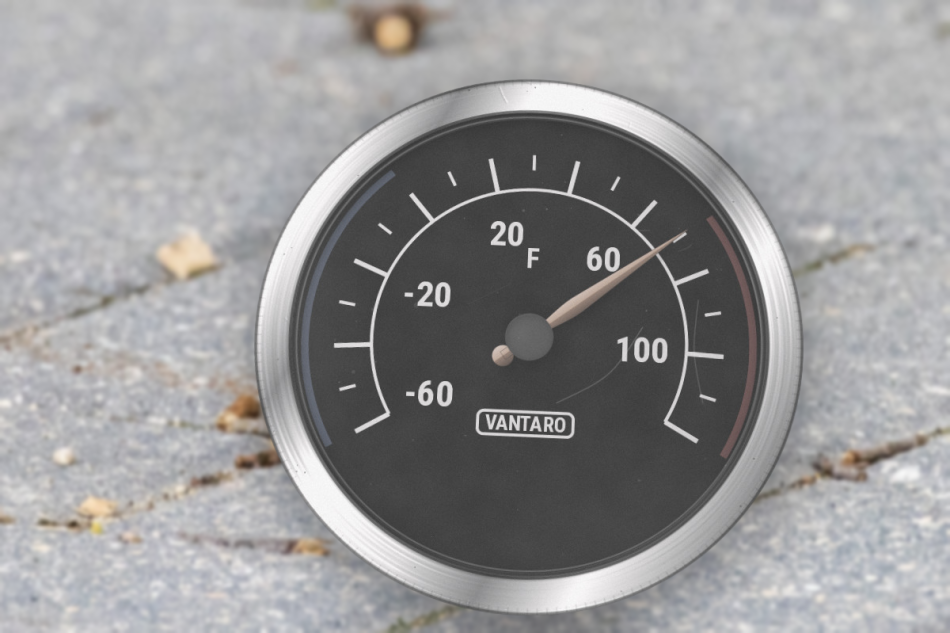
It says 70 °F
